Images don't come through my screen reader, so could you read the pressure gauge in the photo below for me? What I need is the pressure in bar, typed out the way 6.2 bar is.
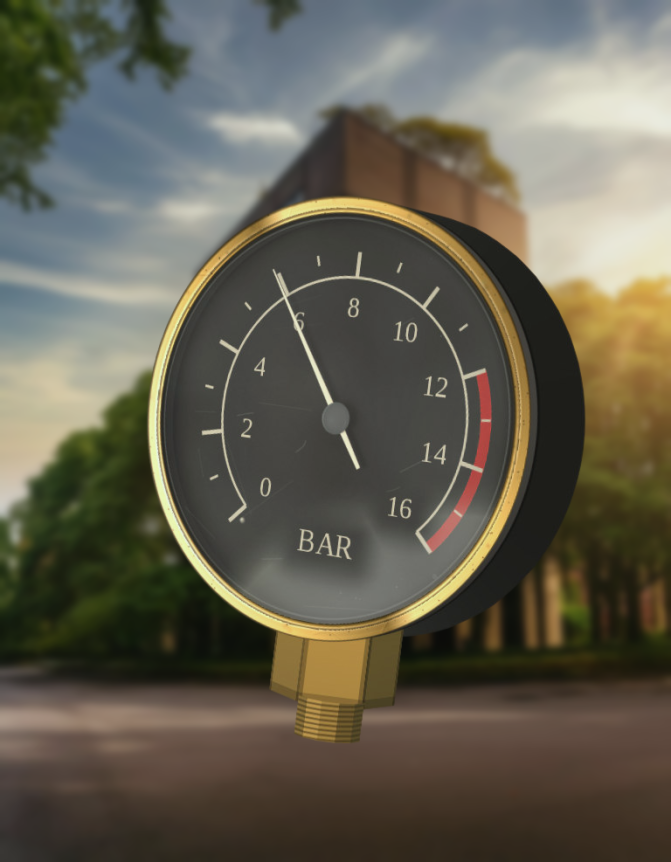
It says 6 bar
